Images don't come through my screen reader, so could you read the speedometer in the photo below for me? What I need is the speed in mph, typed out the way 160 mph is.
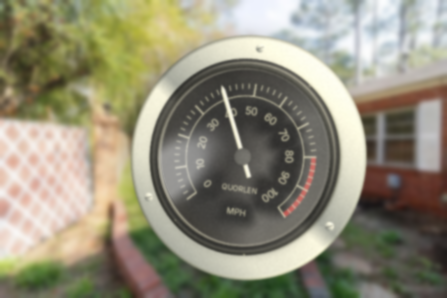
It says 40 mph
